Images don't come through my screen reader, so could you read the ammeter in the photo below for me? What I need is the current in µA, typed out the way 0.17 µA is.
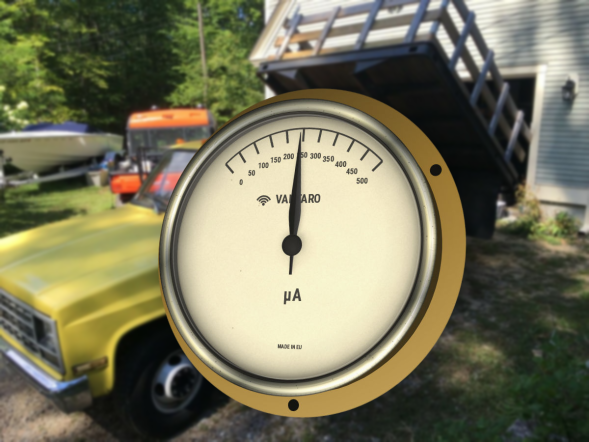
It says 250 µA
